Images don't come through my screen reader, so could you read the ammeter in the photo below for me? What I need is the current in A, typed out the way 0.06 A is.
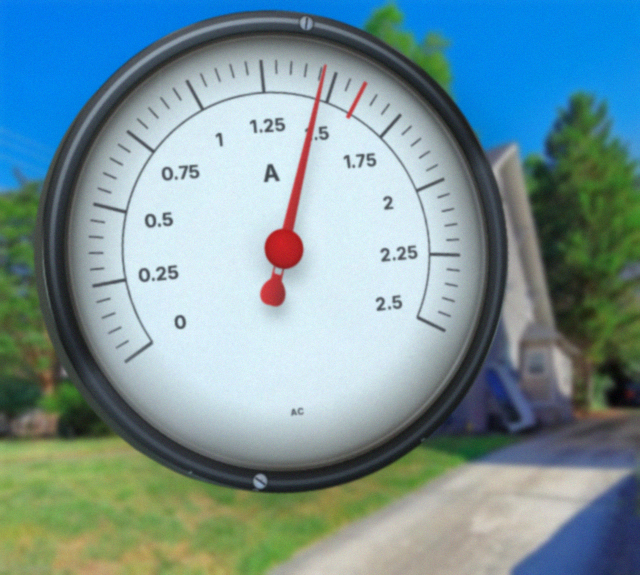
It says 1.45 A
